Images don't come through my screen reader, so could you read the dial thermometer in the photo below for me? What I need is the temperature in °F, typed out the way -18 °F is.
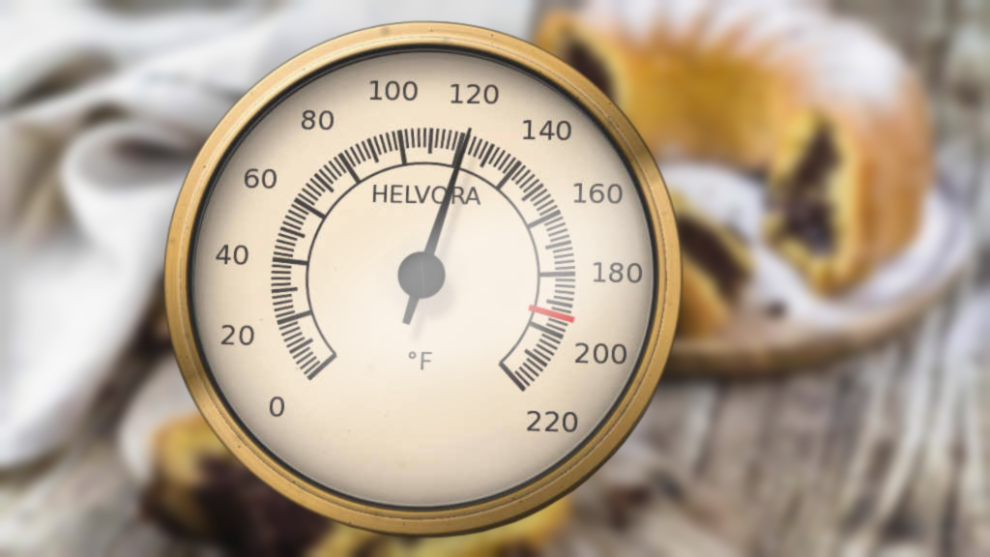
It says 122 °F
